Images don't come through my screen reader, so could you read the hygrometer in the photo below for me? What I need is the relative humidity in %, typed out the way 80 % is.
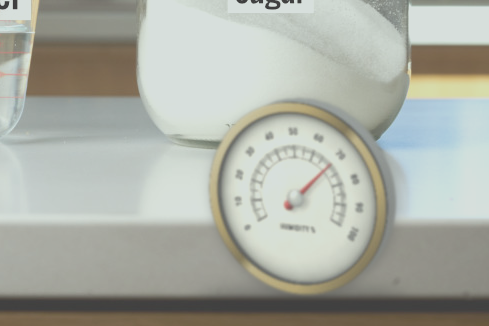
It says 70 %
